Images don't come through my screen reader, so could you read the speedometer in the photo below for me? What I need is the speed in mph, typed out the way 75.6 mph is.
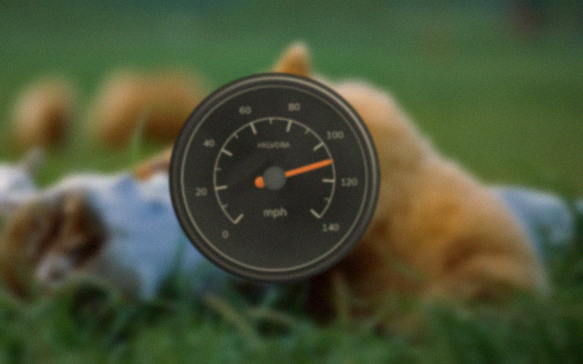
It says 110 mph
